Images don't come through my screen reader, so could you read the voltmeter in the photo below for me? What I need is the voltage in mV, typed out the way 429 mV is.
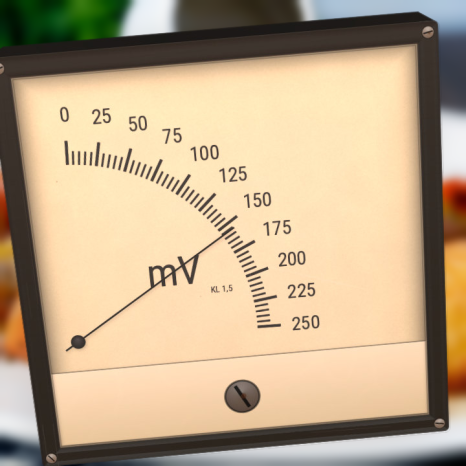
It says 155 mV
